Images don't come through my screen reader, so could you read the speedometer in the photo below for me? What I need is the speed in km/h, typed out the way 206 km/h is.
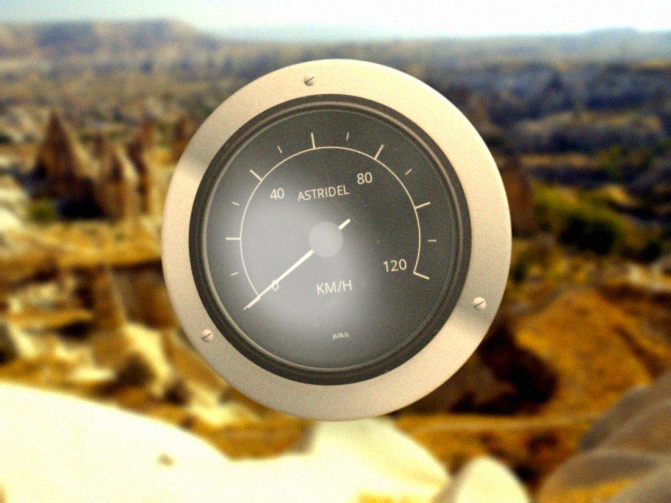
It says 0 km/h
